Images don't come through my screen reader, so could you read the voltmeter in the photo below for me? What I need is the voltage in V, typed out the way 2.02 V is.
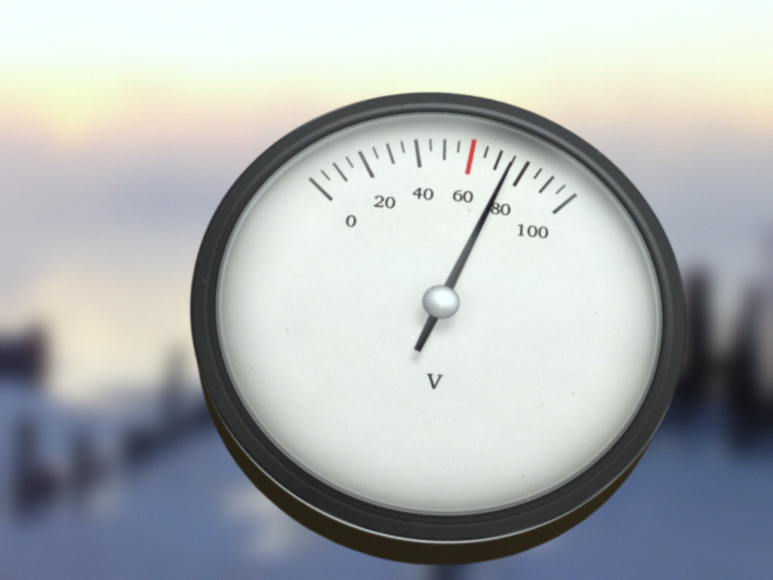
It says 75 V
